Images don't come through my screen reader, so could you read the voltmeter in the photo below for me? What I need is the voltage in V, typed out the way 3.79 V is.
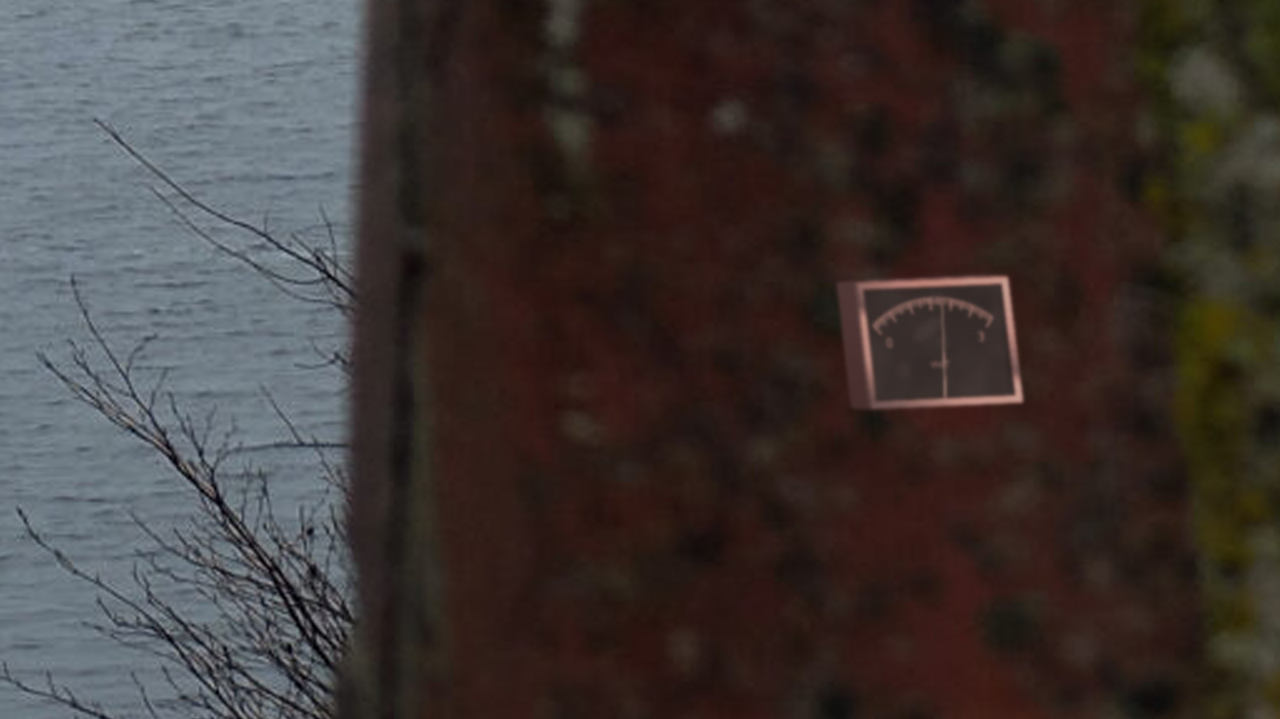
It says 1.75 V
